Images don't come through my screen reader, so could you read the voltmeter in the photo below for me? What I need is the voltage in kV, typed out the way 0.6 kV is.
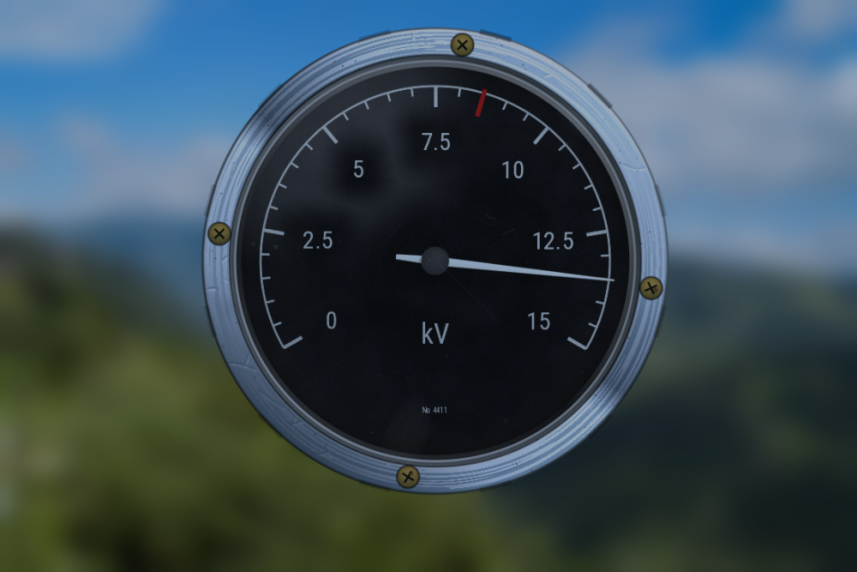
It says 13.5 kV
